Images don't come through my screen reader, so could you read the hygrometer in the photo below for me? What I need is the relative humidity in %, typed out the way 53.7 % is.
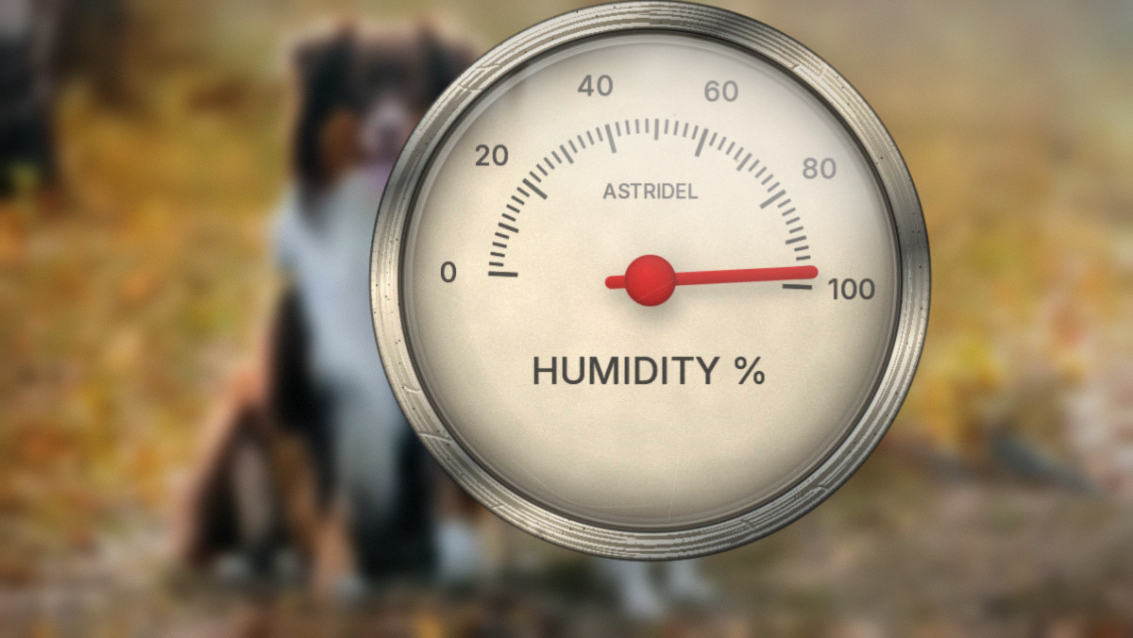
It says 97 %
